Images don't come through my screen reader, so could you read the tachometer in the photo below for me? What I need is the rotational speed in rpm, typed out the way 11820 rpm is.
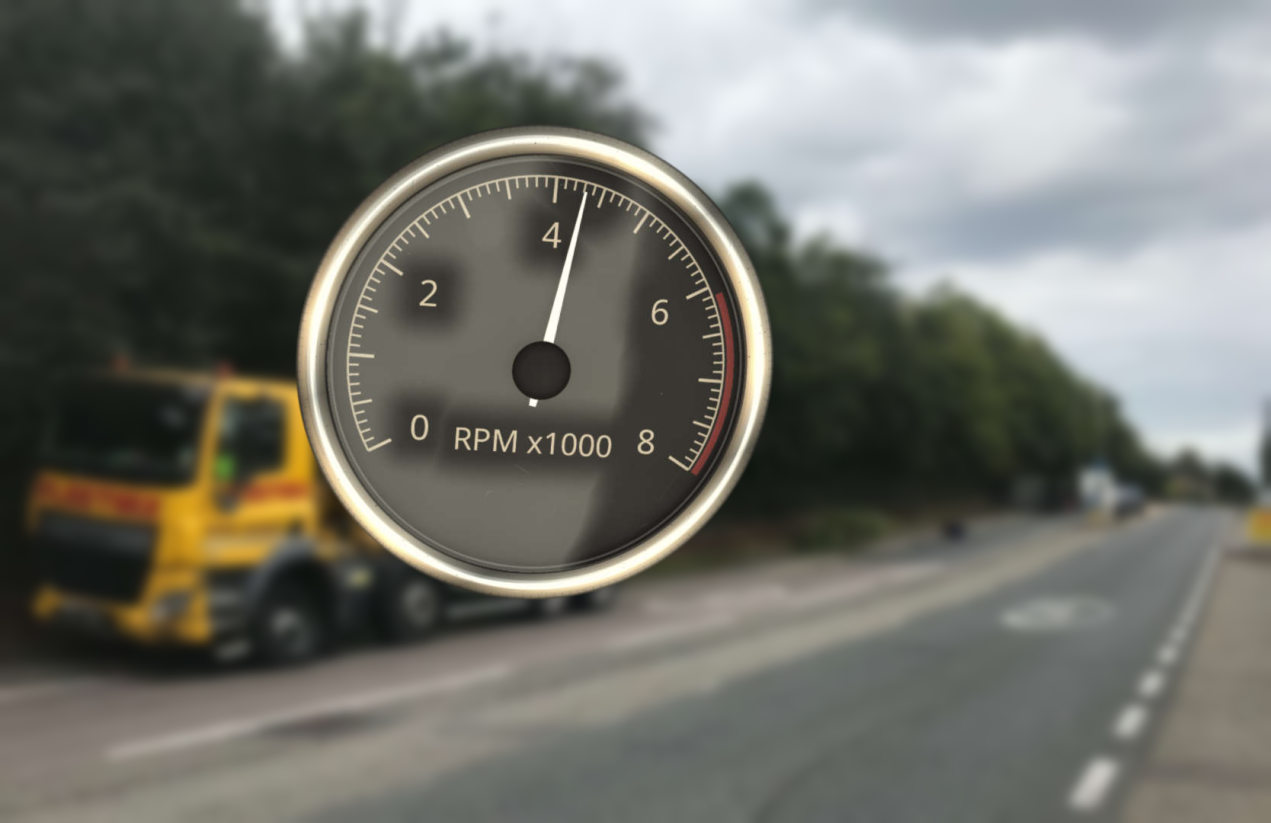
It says 4300 rpm
